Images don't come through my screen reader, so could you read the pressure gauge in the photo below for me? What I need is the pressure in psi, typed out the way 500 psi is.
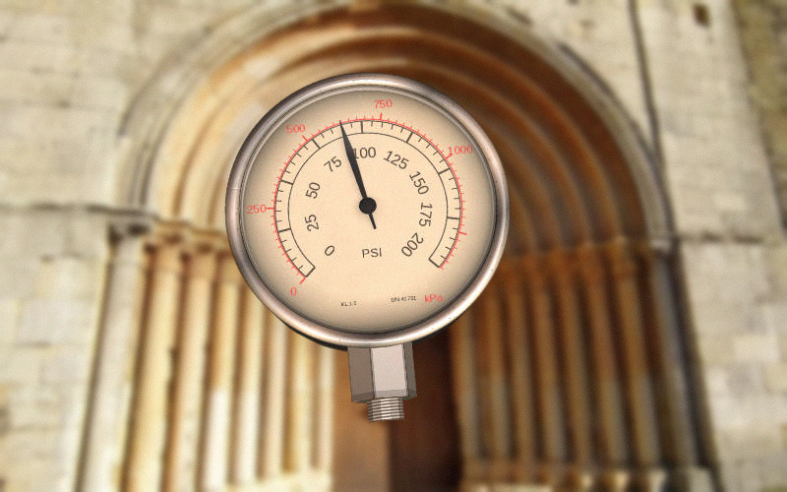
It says 90 psi
